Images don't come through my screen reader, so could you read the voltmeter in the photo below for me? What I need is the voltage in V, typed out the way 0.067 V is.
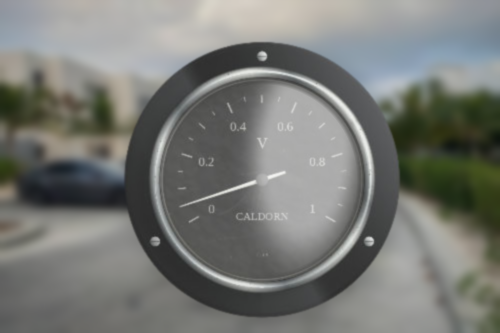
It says 0.05 V
